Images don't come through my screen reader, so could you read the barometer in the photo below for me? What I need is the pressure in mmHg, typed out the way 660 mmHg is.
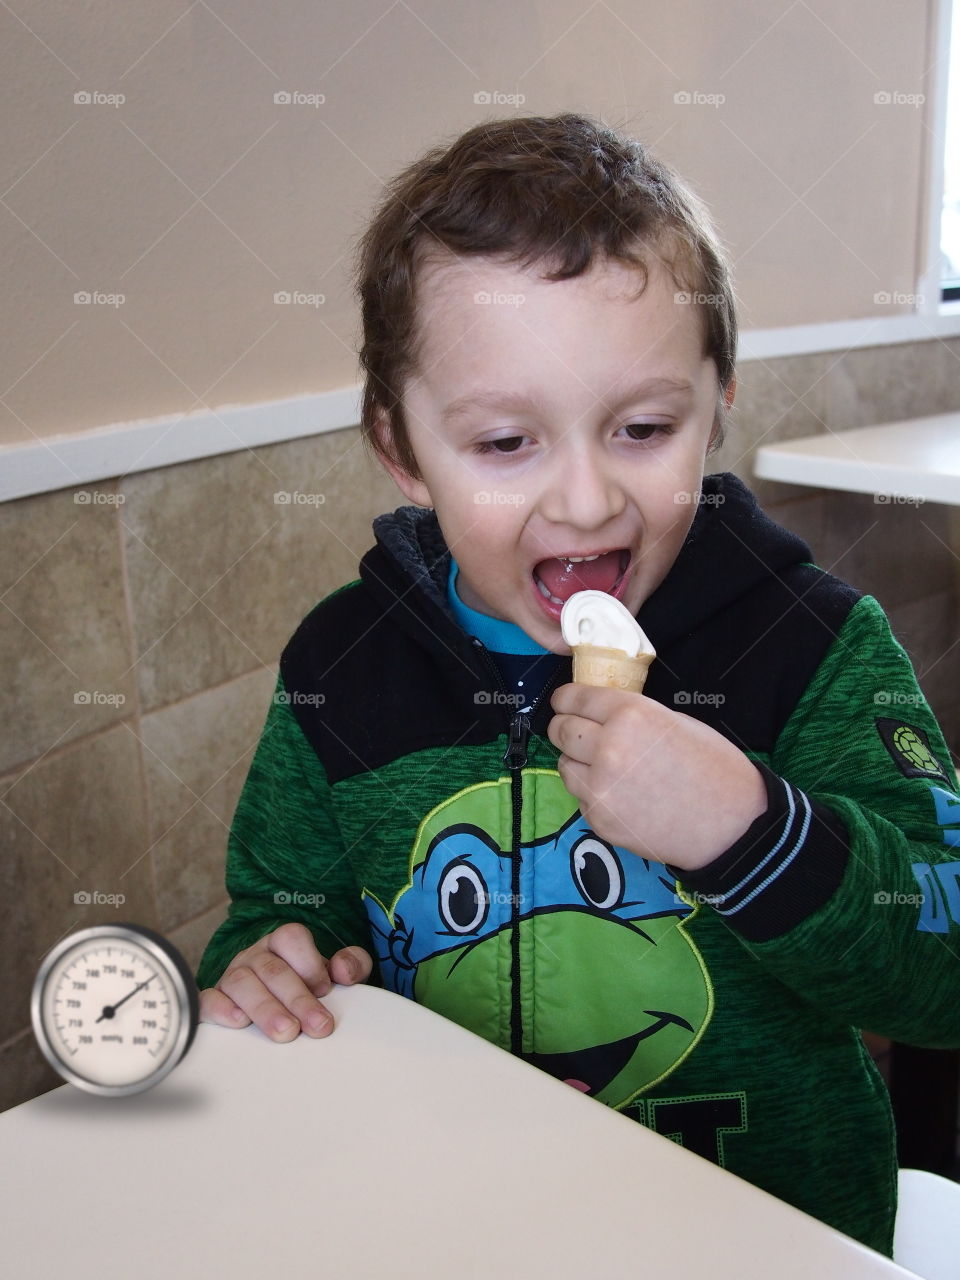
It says 770 mmHg
